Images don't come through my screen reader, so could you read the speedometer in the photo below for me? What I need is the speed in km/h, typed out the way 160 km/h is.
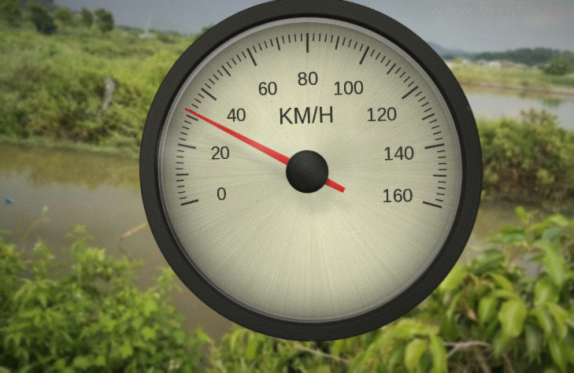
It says 32 km/h
